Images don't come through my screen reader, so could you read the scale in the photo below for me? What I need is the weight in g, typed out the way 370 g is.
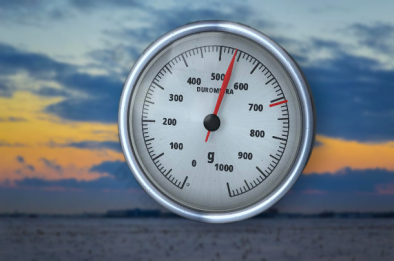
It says 540 g
